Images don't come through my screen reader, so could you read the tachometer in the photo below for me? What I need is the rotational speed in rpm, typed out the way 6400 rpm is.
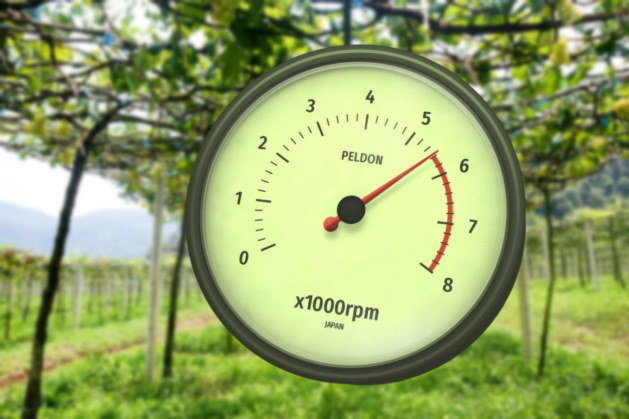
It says 5600 rpm
